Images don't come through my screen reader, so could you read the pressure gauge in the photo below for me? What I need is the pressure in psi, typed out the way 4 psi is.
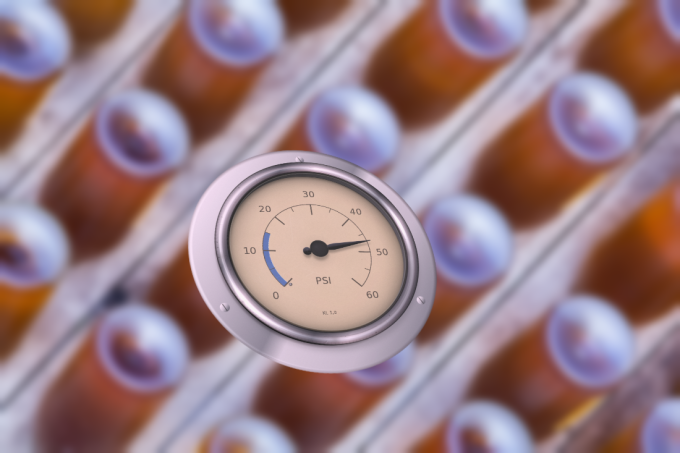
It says 47.5 psi
